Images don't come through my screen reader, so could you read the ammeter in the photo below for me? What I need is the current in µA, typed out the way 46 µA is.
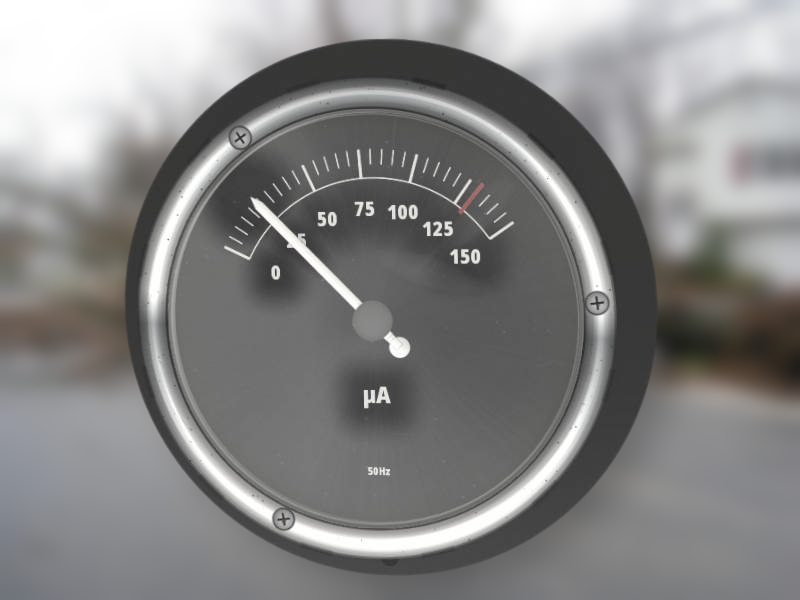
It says 25 µA
